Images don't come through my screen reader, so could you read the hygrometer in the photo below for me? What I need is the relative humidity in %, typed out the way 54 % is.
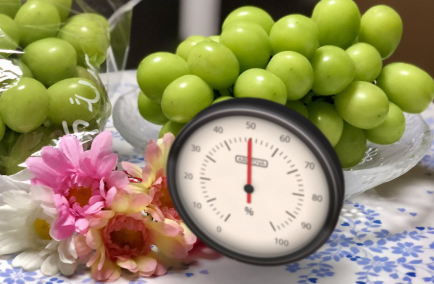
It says 50 %
